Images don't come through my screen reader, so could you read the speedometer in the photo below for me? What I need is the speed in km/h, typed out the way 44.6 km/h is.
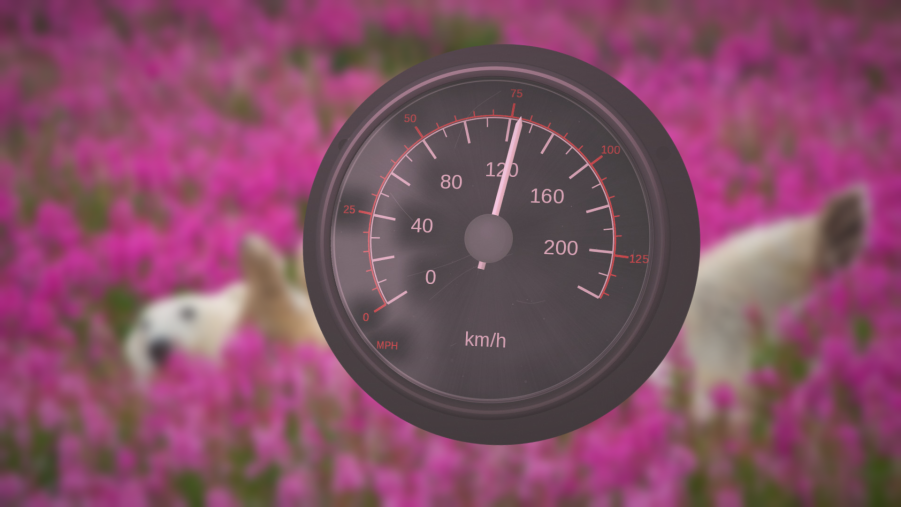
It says 125 km/h
